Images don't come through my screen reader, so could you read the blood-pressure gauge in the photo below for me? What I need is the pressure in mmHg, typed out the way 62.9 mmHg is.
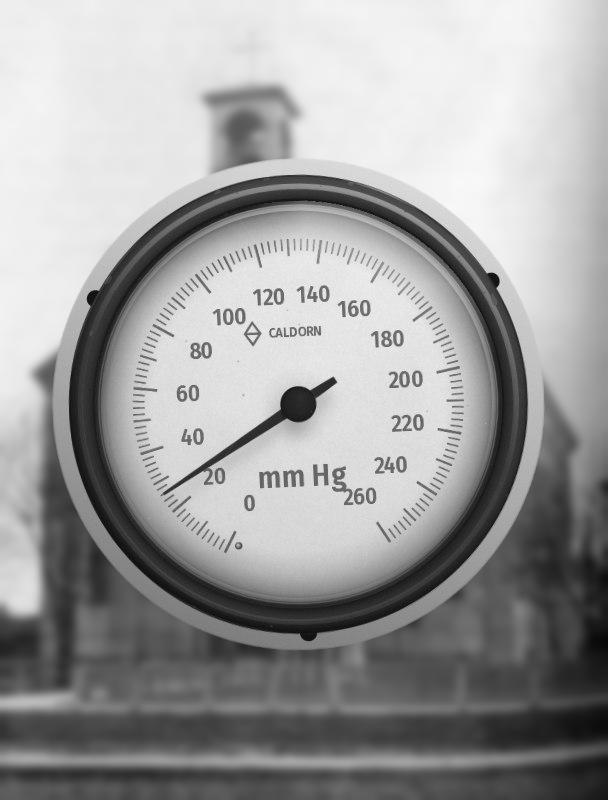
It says 26 mmHg
